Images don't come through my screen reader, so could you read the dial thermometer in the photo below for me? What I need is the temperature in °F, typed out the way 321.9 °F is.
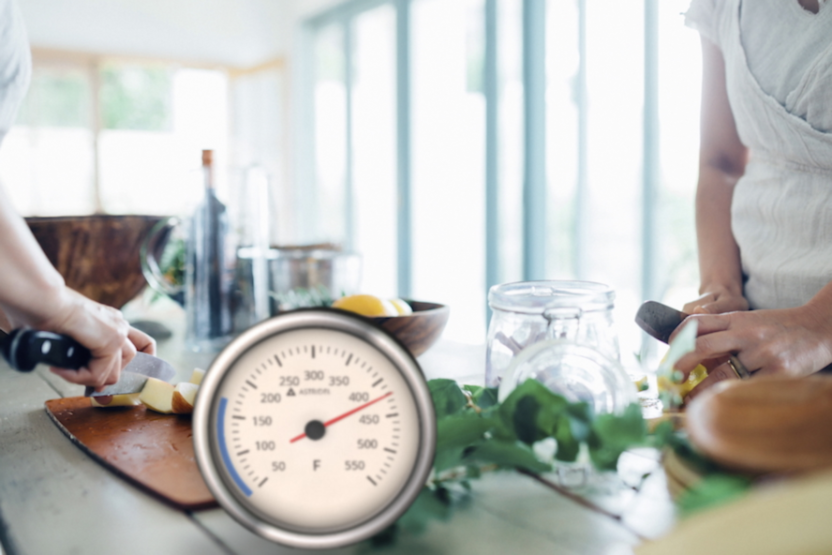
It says 420 °F
